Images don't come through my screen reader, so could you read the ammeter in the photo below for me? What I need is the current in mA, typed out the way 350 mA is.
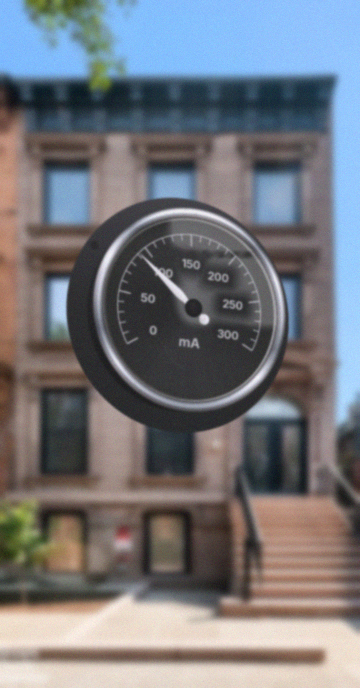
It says 90 mA
